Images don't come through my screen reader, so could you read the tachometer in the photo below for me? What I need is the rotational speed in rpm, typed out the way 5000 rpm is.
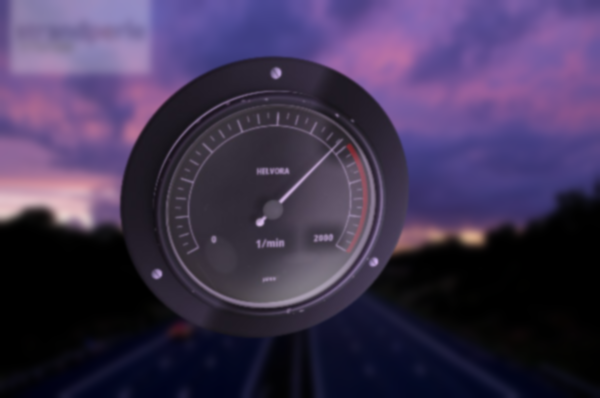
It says 1350 rpm
